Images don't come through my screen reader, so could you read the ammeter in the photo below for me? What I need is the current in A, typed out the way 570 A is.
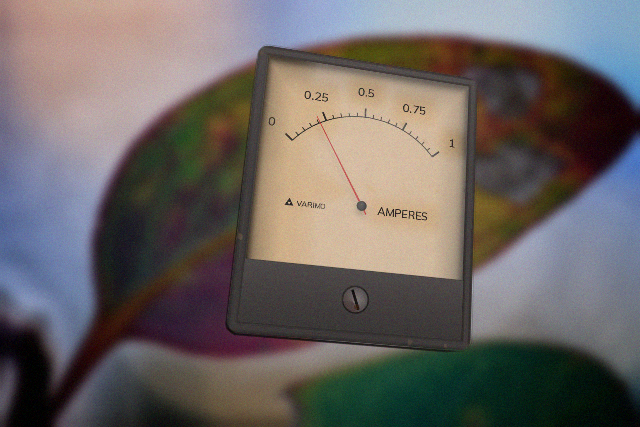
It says 0.2 A
